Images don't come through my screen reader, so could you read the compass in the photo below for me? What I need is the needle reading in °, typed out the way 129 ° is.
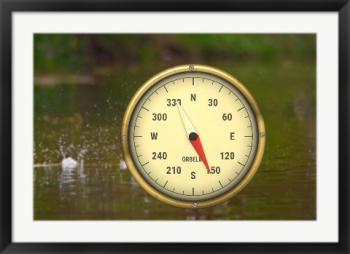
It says 155 °
